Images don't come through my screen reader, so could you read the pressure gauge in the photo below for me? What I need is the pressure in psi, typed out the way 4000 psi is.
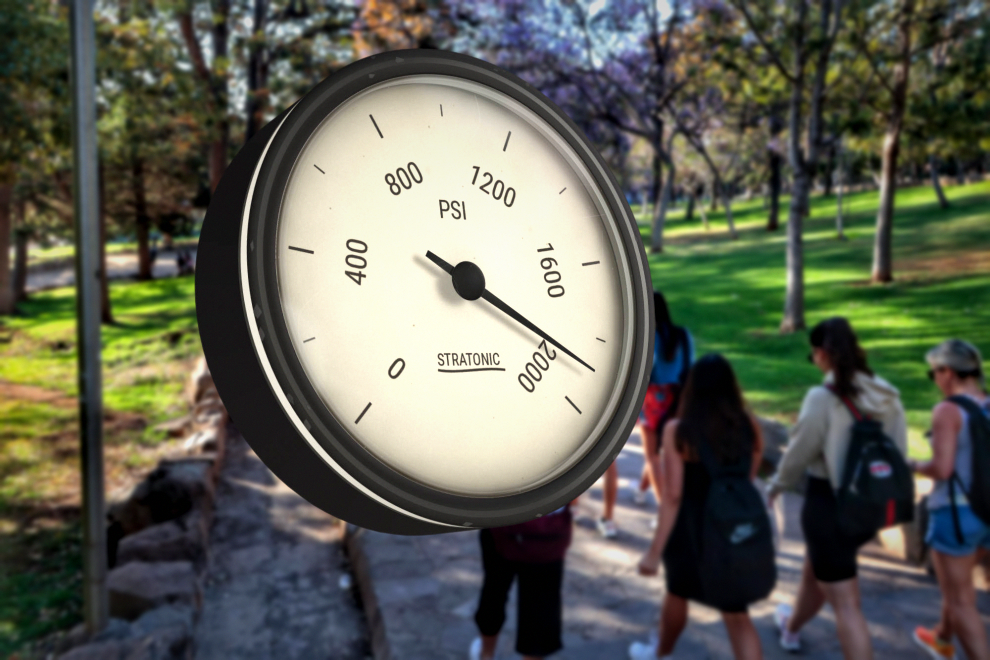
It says 1900 psi
